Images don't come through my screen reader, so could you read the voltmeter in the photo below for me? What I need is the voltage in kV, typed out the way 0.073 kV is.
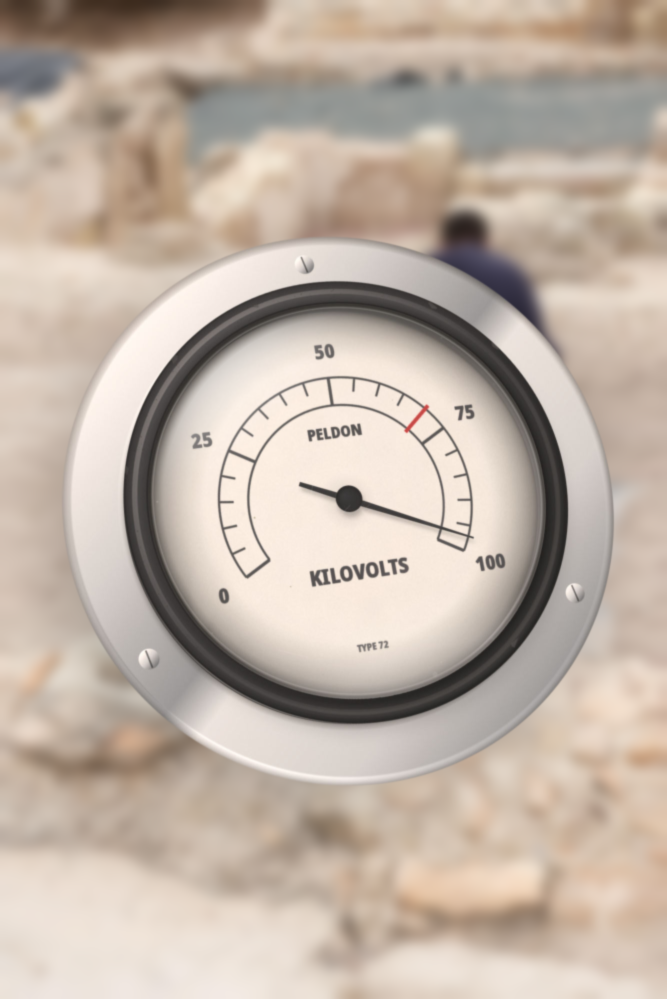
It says 97.5 kV
